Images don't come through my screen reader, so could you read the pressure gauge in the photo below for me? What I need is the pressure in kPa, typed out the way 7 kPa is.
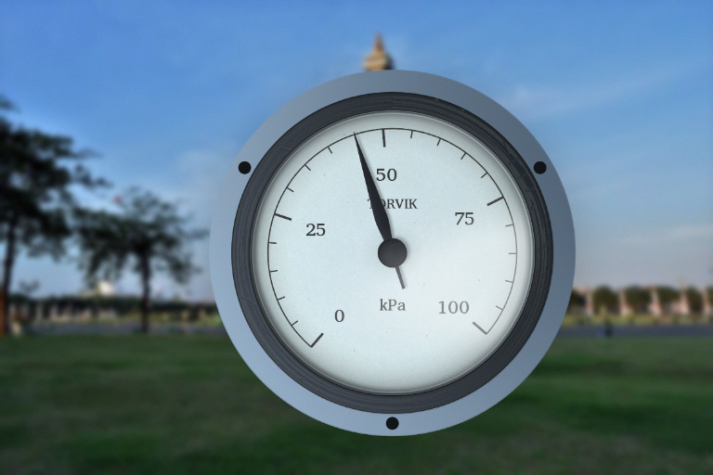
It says 45 kPa
